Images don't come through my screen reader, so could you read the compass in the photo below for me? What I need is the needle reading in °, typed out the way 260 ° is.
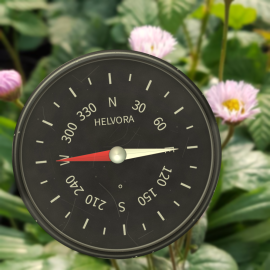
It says 270 °
